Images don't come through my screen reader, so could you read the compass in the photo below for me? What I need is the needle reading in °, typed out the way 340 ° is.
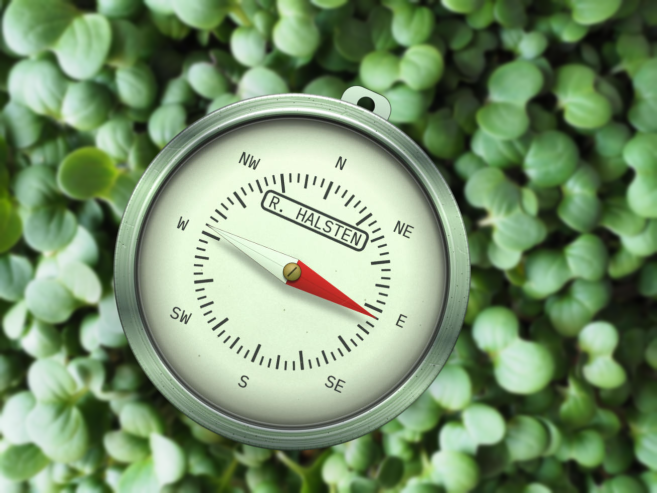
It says 95 °
